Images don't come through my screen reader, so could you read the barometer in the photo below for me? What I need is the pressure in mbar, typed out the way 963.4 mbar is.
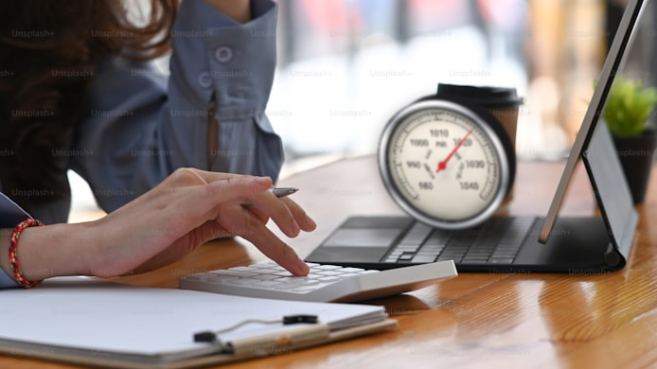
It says 1020 mbar
